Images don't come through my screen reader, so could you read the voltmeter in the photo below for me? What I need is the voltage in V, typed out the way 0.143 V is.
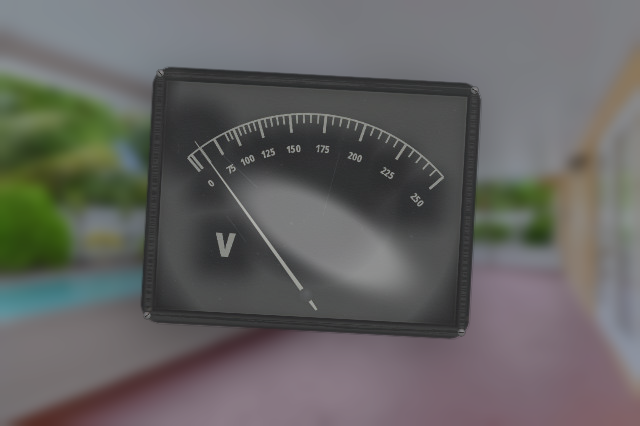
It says 50 V
